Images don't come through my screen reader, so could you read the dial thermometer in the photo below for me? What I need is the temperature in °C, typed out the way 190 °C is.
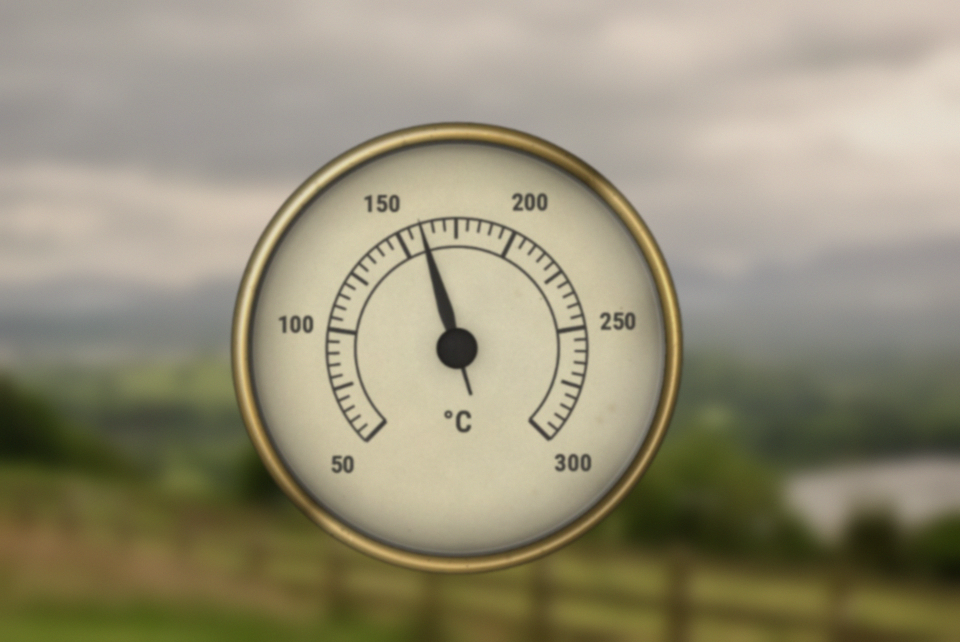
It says 160 °C
